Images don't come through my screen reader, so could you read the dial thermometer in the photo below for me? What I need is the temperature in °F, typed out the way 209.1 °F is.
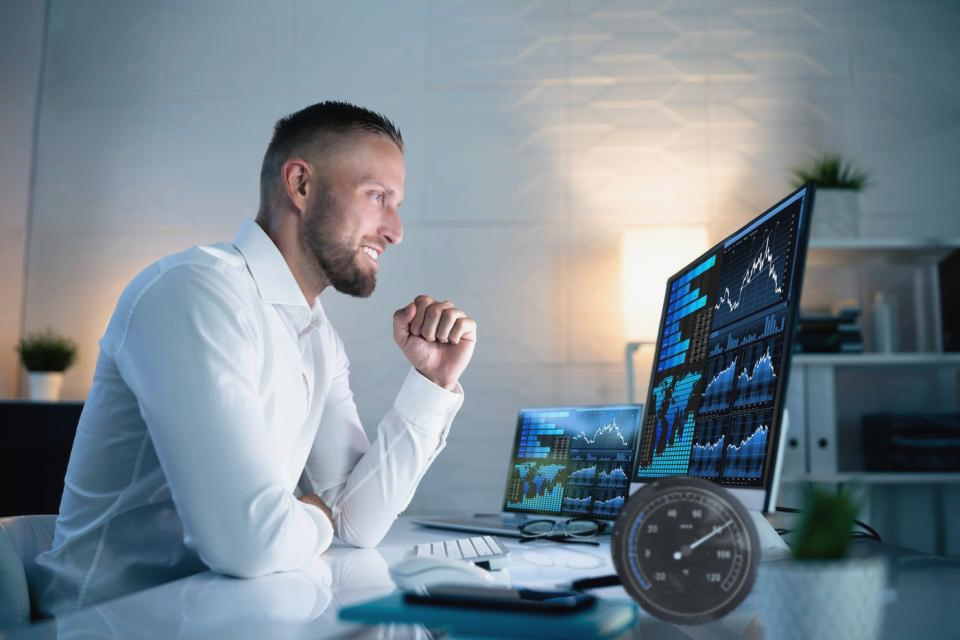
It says 80 °F
